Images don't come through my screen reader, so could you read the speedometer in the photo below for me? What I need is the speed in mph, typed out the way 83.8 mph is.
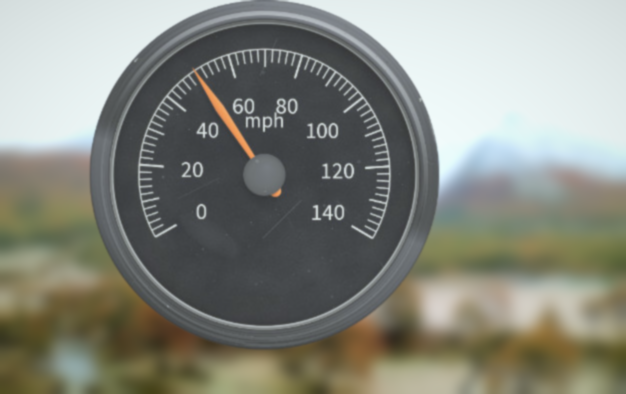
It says 50 mph
